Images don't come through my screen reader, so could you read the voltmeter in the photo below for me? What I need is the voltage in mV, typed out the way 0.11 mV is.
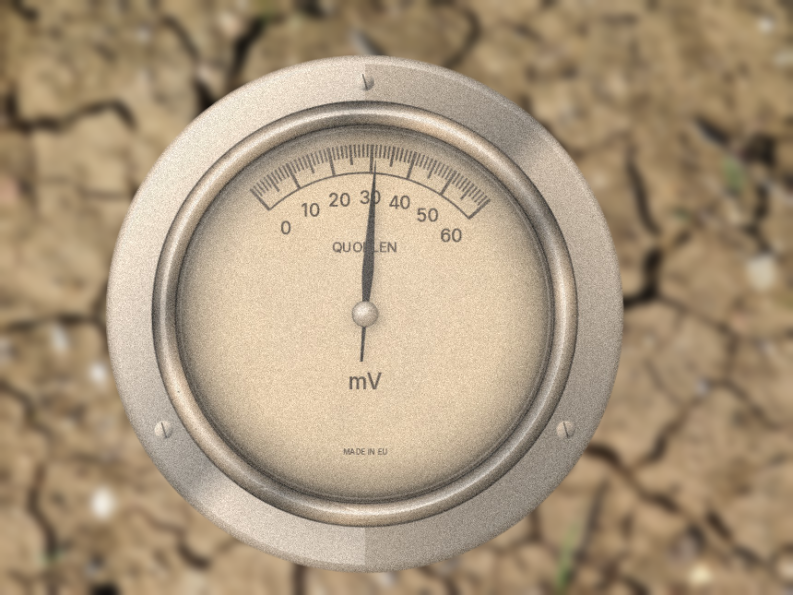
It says 31 mV
